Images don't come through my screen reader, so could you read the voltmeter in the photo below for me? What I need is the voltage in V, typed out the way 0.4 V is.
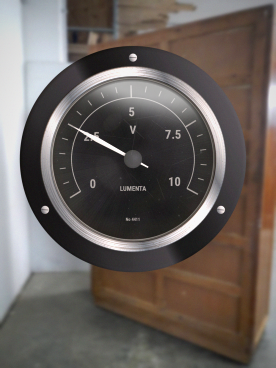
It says 2.5 V
